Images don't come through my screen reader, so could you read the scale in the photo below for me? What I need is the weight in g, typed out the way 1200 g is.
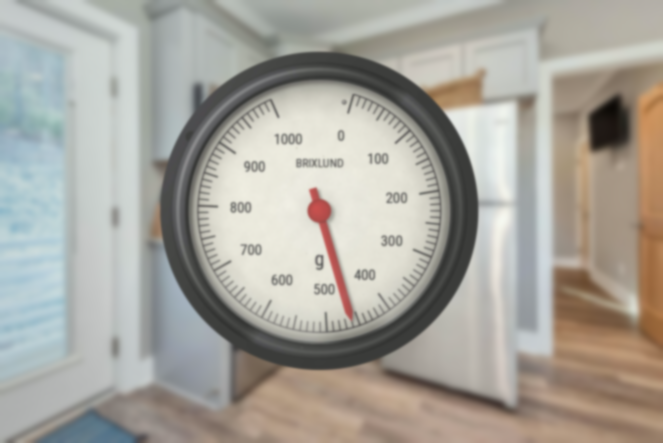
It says 460 g
